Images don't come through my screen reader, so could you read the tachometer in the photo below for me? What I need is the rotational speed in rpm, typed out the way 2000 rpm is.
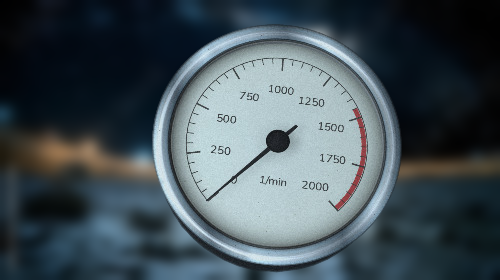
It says 0 rpm
